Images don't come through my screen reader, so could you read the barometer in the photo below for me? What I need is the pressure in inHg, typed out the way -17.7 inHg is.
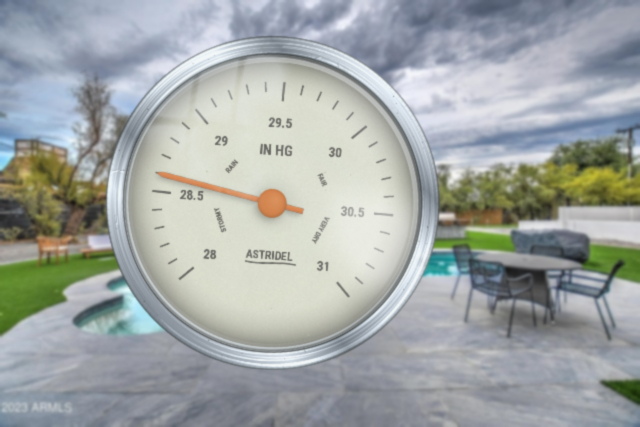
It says 28.6 inHg
